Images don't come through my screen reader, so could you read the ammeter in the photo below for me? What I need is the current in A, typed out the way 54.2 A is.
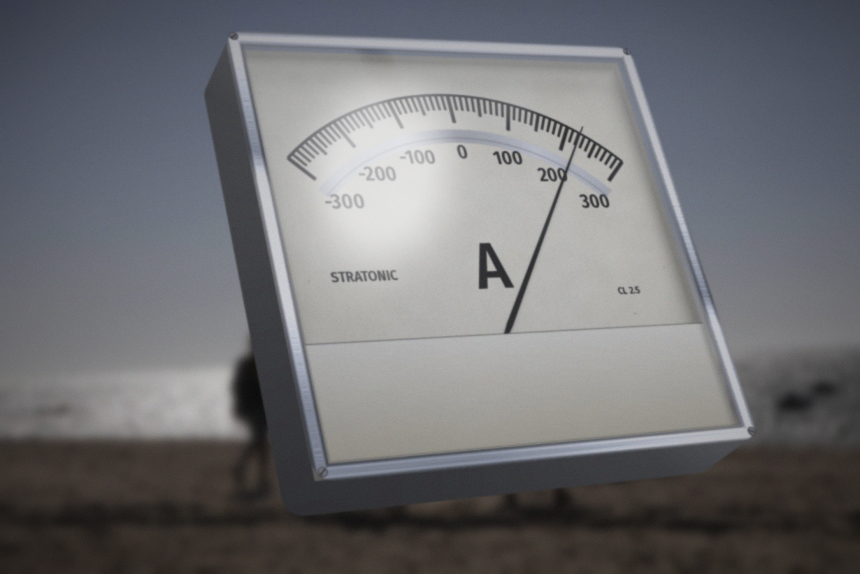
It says 220 A
